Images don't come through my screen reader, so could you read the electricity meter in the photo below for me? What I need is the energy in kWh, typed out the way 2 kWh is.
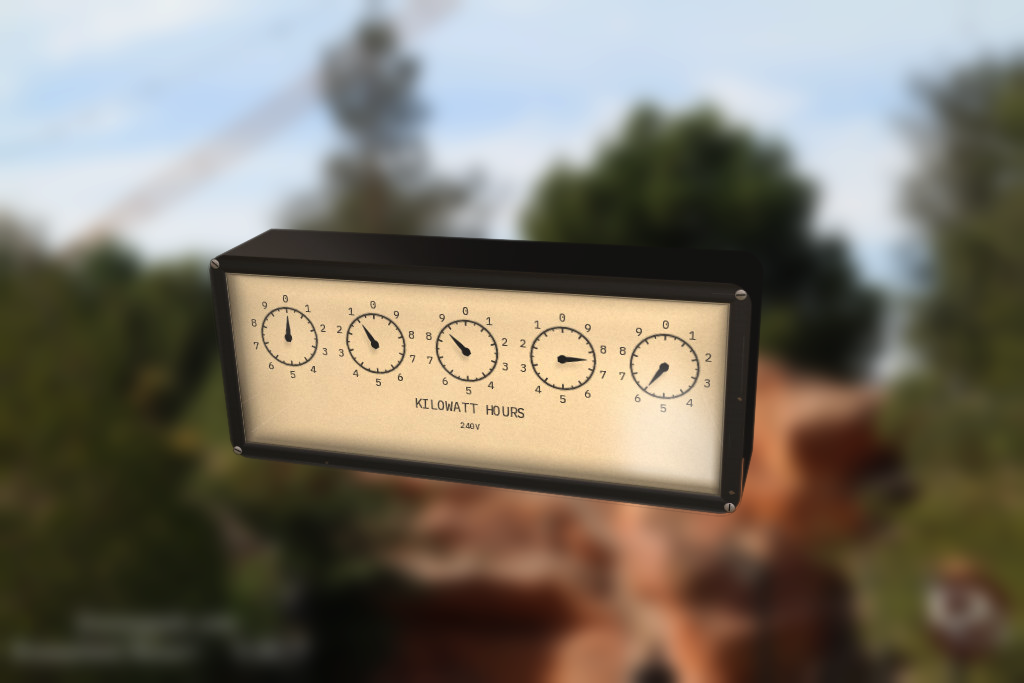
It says 876 kWh
